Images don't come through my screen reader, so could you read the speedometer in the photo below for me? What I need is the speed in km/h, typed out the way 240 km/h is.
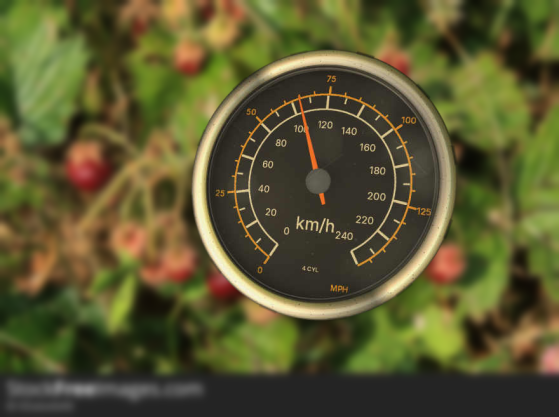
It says 105 km/h
